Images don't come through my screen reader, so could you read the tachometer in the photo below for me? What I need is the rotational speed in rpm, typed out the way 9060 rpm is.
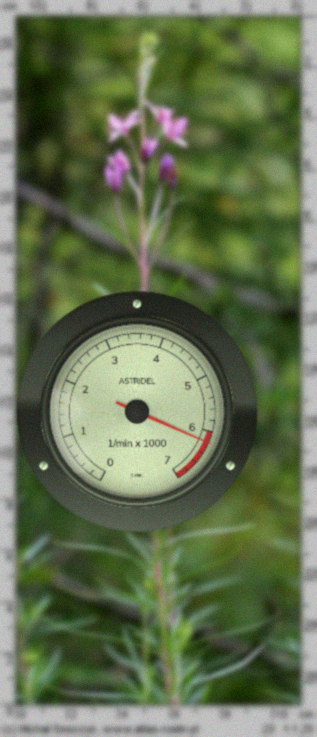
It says 6200 rpm
